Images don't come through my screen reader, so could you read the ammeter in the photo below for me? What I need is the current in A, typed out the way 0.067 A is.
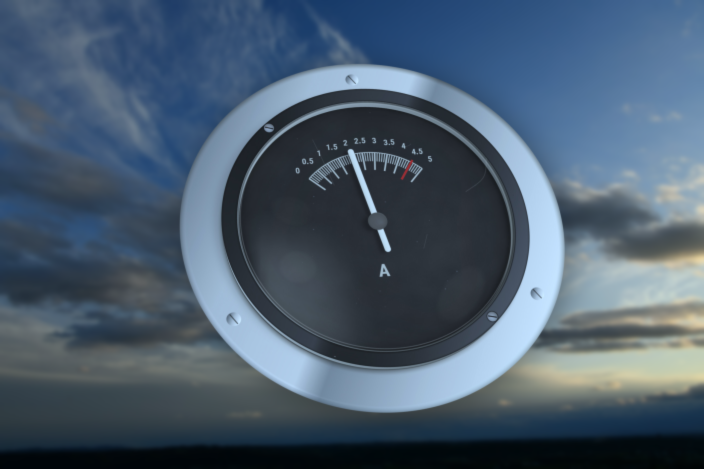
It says 2 A
